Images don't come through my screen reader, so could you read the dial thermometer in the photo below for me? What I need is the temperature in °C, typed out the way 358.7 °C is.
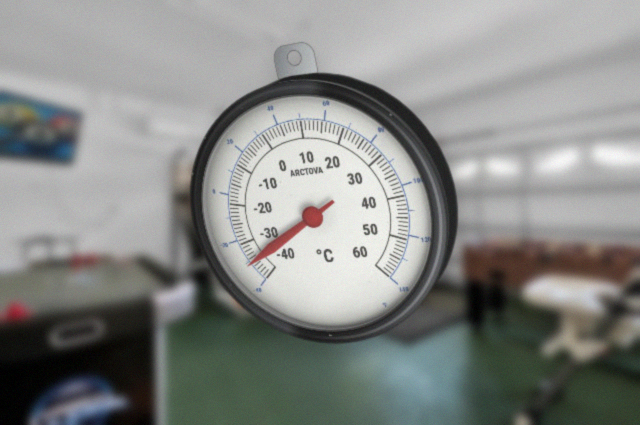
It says -35 °C
